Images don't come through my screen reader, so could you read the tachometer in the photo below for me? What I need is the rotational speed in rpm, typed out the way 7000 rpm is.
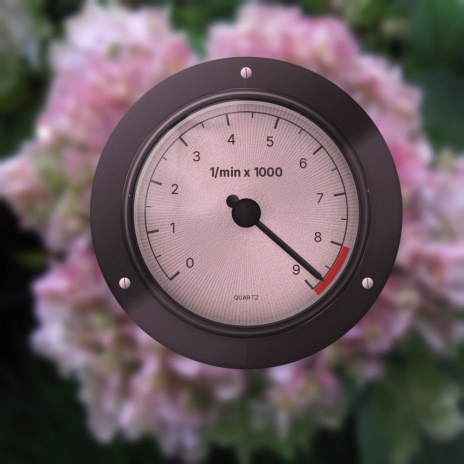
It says 8750 rpm
